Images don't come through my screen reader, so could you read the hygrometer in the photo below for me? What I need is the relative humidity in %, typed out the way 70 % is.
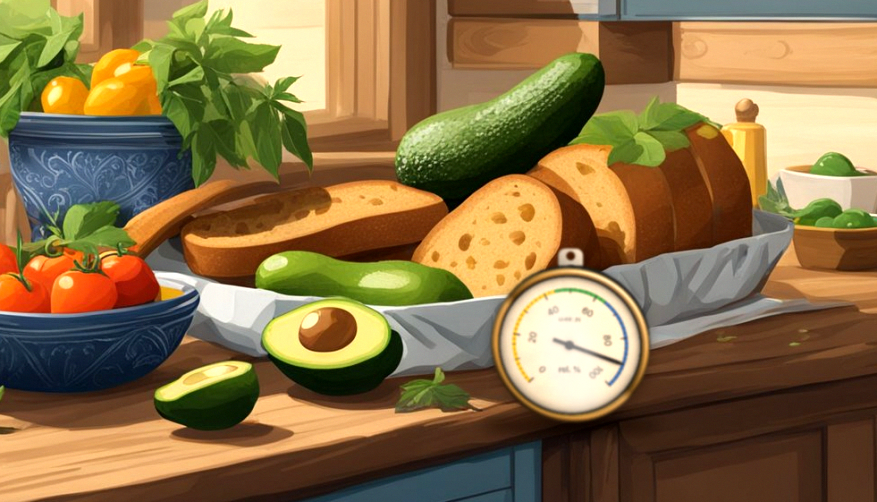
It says 90 %
